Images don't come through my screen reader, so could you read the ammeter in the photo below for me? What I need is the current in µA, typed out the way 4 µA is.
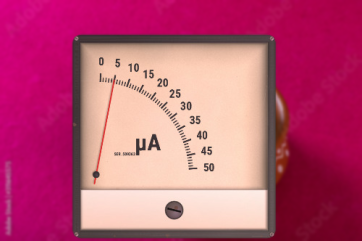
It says 5 µA
